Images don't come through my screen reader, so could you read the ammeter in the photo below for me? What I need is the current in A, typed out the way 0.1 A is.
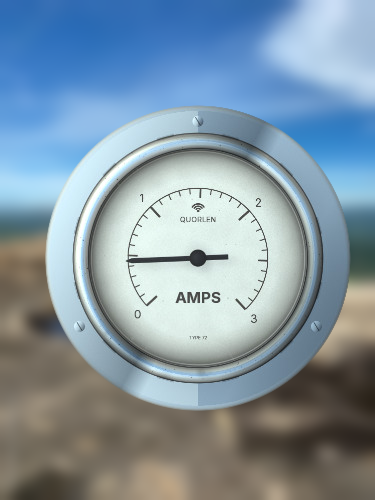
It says 0.45 A
